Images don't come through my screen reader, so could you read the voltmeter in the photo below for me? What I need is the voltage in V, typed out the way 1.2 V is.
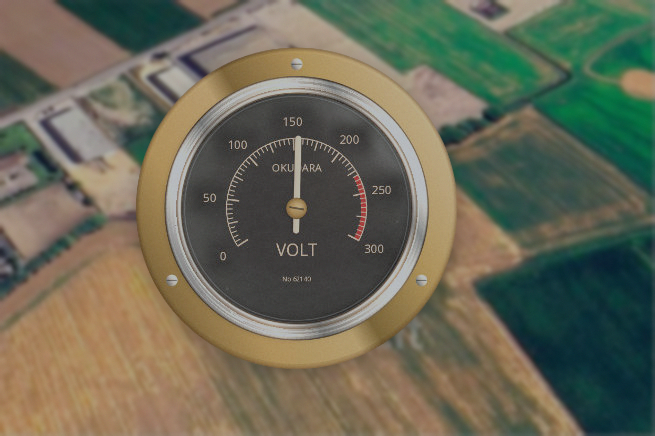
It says 155 V
